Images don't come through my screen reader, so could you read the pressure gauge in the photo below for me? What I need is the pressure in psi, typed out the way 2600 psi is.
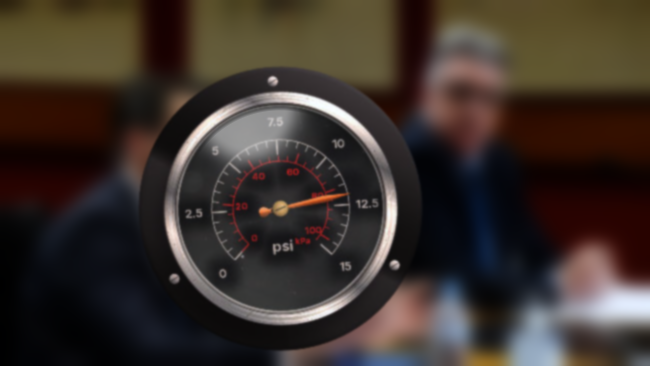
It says 12 psi
